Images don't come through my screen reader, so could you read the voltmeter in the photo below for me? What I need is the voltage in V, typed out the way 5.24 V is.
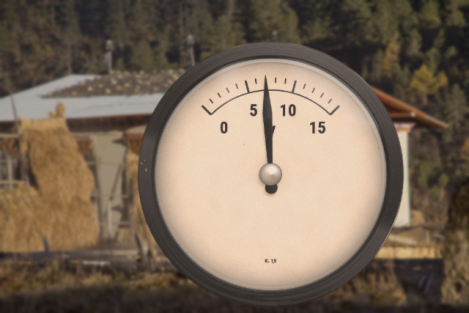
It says 7 V
